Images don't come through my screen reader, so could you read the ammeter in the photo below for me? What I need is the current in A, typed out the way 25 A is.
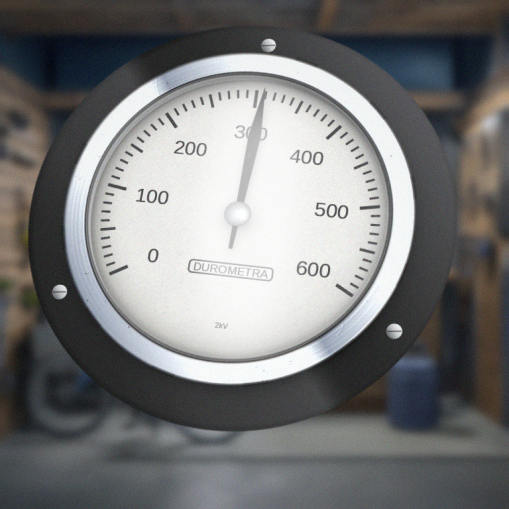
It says 310 A
